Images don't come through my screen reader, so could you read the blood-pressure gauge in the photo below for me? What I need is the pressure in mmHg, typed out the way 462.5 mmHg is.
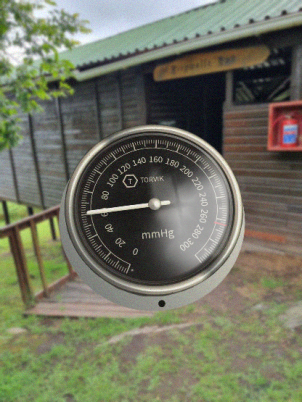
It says 60 mmHg
